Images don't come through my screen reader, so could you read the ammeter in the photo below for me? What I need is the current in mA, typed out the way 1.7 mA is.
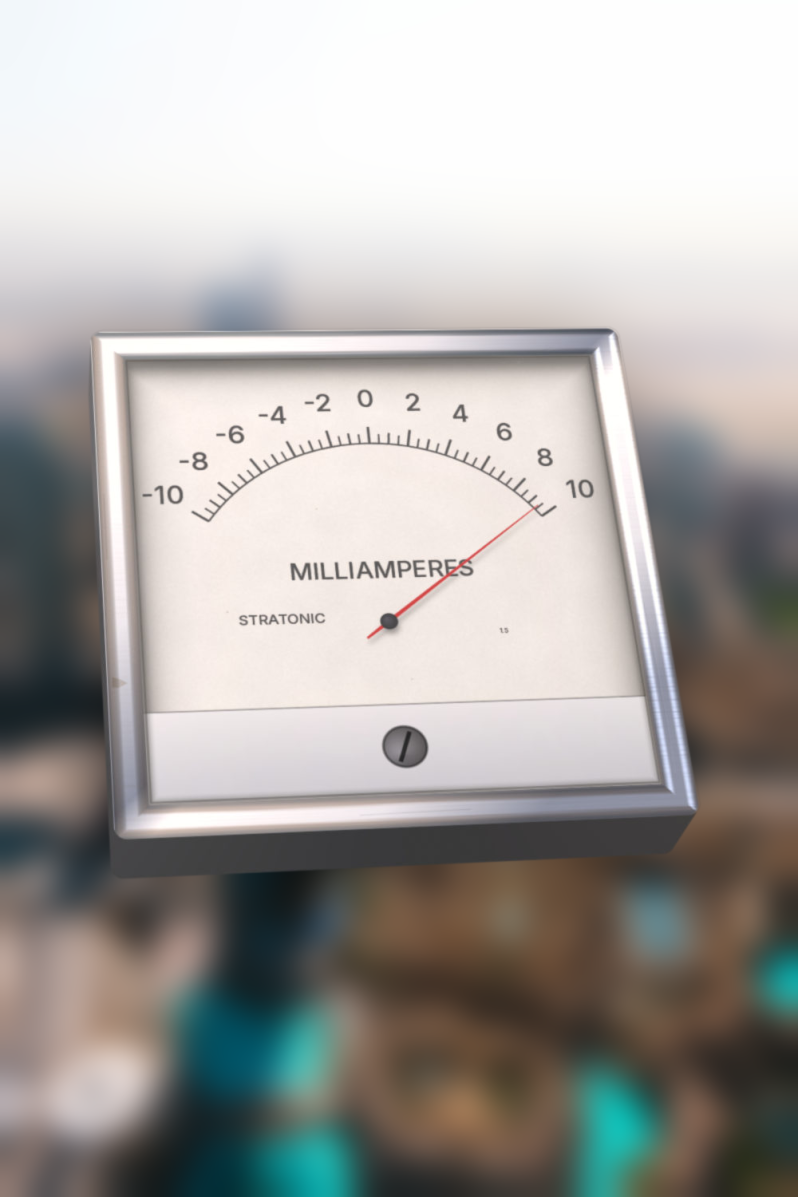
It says 9.5 mA
